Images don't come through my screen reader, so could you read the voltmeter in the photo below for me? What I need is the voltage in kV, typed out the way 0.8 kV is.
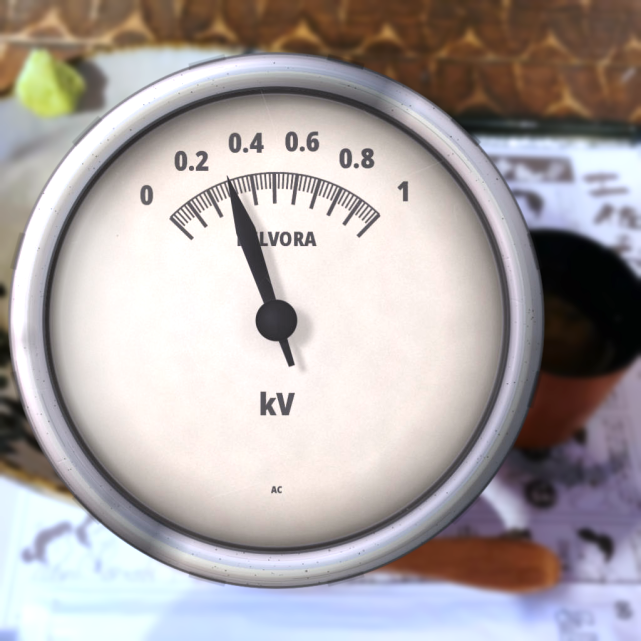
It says 0.3 kV
